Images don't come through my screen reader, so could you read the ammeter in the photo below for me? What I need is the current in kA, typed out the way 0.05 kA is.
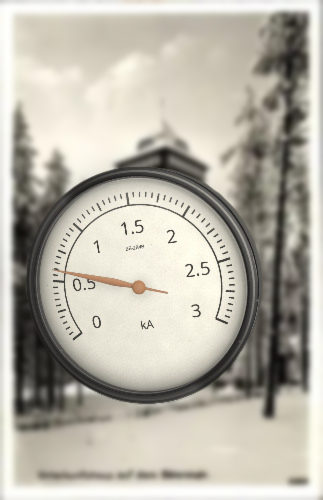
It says 0.6 kA
